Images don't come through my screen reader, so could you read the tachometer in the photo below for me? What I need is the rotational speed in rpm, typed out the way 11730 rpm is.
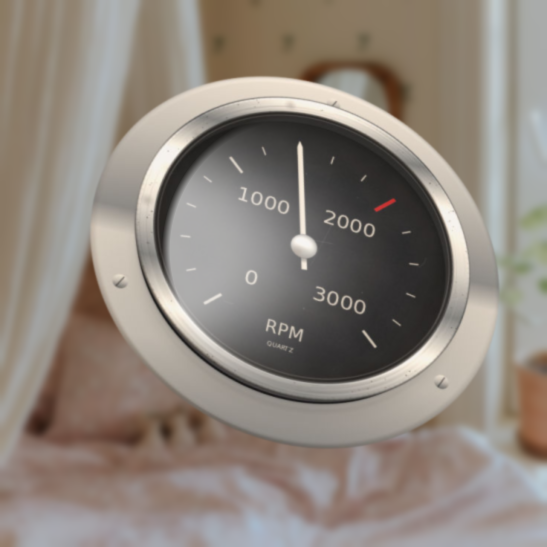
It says 1400 rpm
